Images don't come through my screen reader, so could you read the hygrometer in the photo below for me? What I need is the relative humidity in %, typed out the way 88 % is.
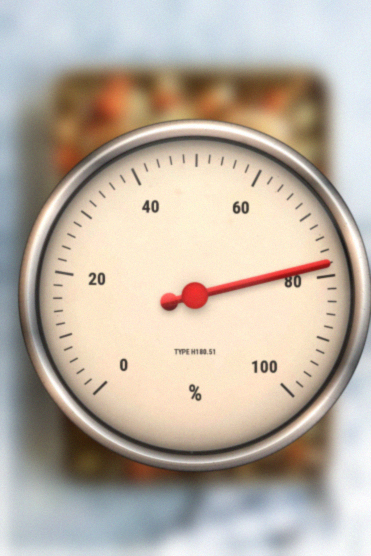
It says 78 %
